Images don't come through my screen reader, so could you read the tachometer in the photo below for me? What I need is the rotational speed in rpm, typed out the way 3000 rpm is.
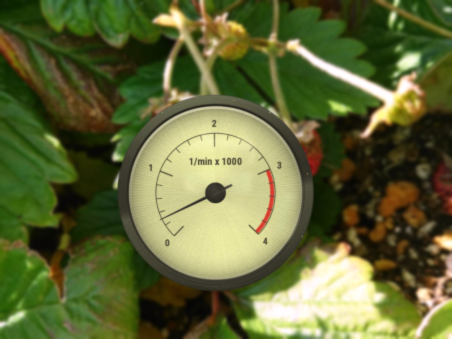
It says 300 rpm
